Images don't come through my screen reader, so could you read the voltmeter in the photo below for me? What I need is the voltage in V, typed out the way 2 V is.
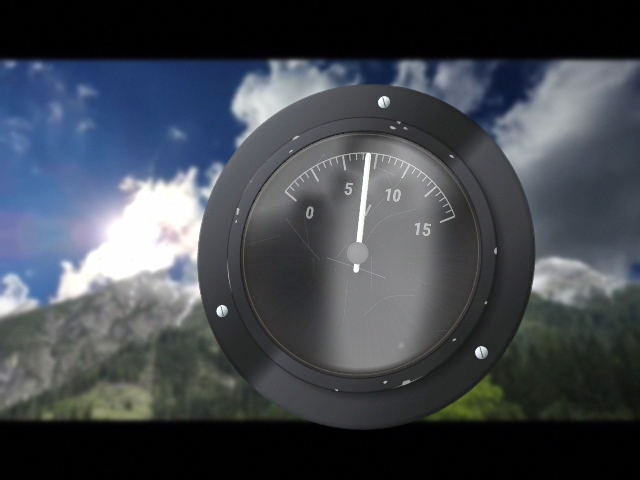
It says 7 V
